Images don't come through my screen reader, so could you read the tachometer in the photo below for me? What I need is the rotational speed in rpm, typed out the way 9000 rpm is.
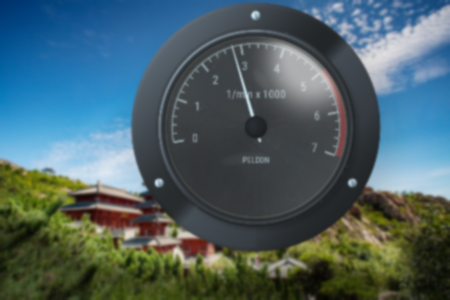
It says 2800 rpm
